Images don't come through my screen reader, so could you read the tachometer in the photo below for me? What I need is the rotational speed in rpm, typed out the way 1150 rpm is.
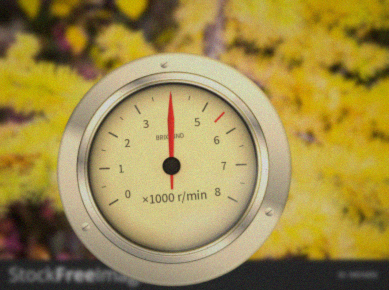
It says 4000 rpm
